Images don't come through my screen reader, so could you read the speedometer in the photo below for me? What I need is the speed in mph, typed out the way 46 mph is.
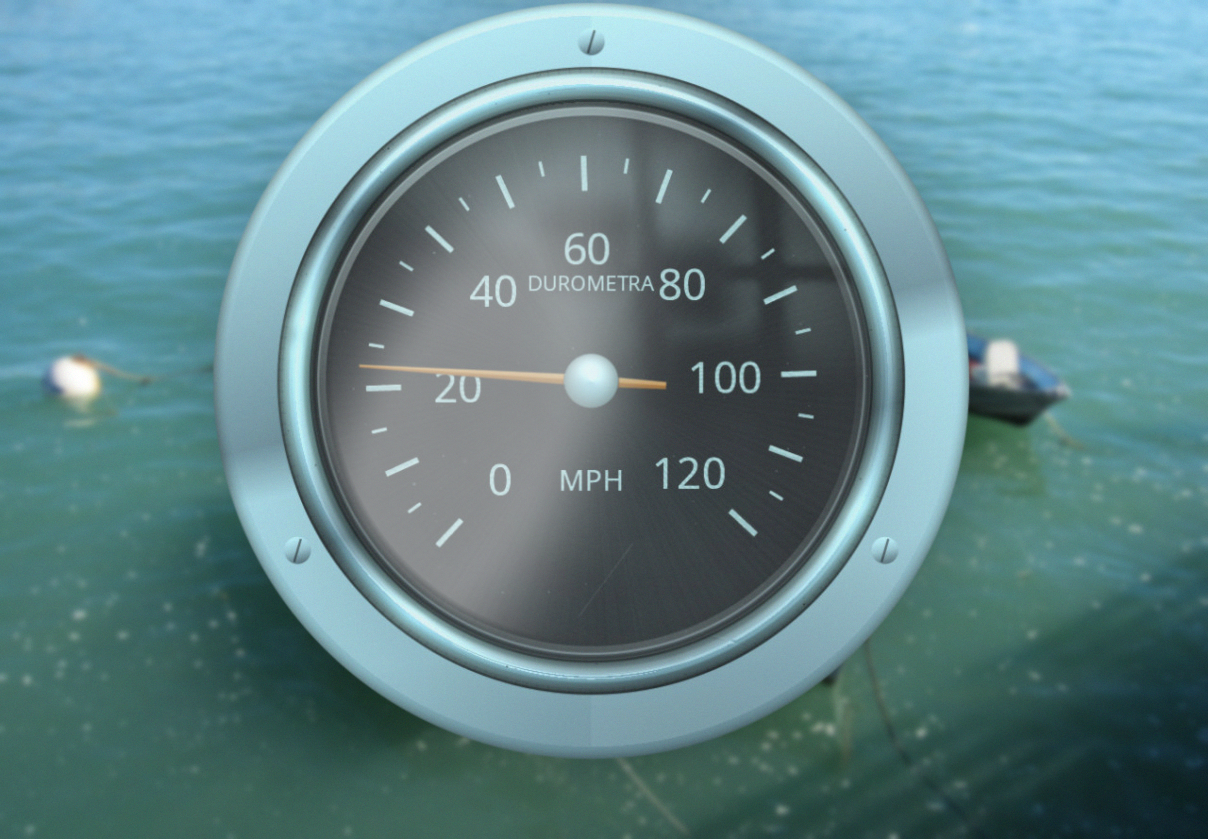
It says 22.5 mph
